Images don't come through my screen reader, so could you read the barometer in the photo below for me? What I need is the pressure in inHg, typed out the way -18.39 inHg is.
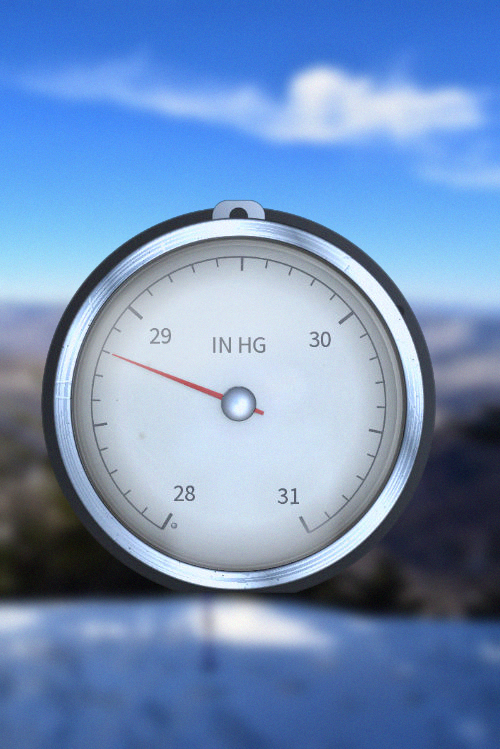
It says 28.8 inHg
